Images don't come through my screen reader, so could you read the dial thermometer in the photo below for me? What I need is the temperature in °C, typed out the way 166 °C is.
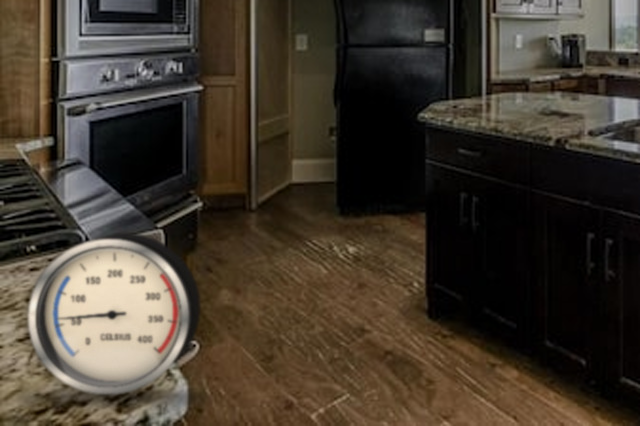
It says 62.5 °C
